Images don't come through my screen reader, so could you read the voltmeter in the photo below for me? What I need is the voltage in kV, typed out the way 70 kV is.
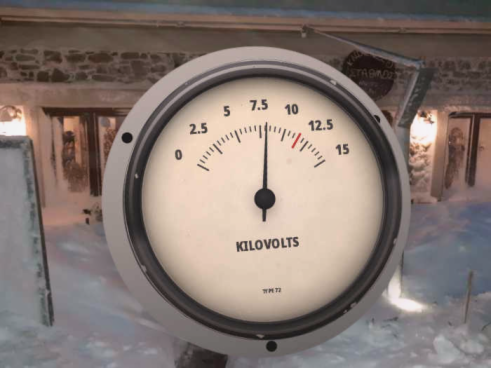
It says 8 kV
